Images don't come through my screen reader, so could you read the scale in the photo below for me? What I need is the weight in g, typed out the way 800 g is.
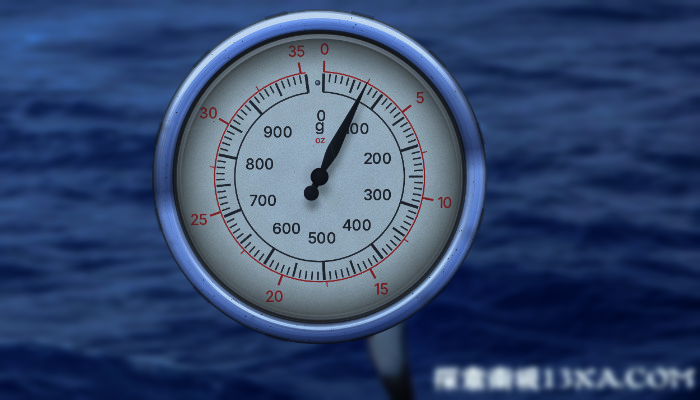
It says 70 g
